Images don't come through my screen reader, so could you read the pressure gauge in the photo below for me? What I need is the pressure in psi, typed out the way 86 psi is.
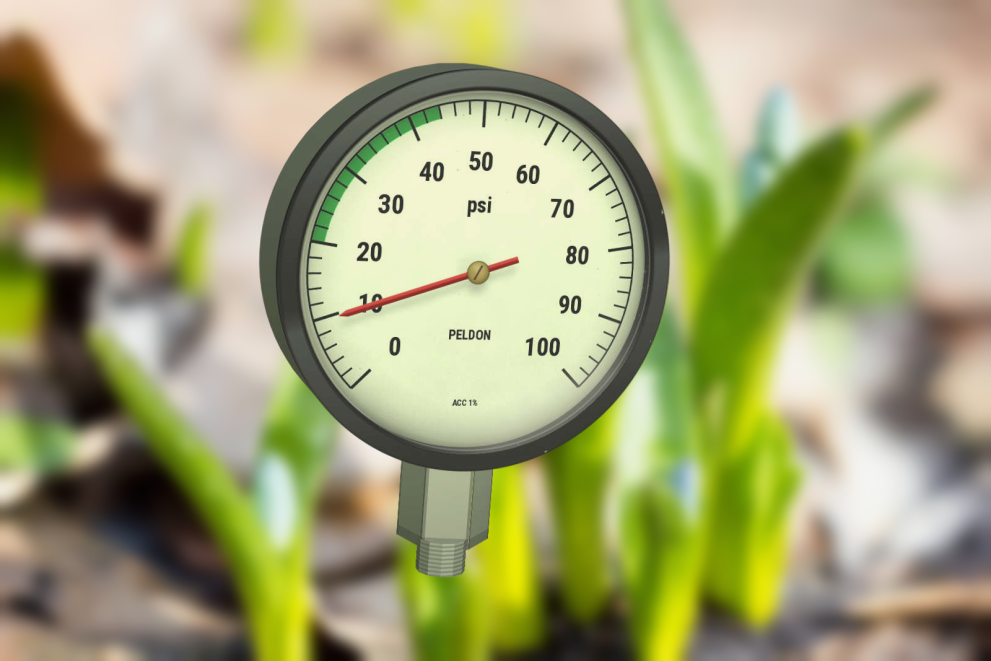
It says 10 psi
